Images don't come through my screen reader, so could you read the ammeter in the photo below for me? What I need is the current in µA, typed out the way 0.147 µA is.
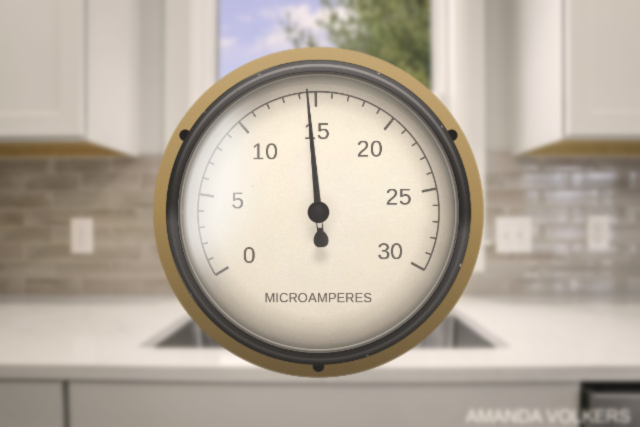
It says 14.5 µA
